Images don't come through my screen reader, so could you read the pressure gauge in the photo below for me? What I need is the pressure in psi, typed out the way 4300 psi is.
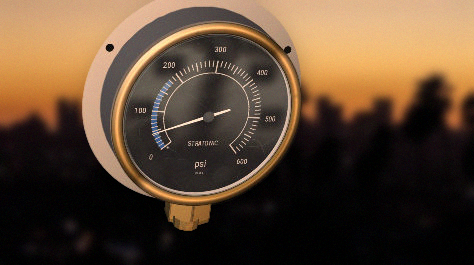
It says 50 psi
